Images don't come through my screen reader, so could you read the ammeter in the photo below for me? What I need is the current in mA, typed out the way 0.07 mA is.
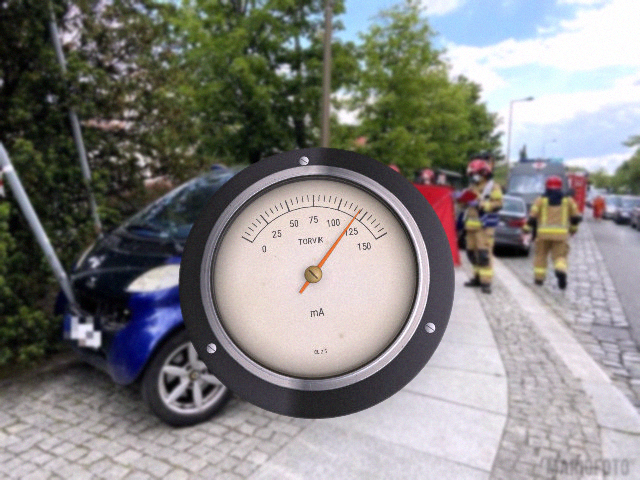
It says 120 mA
